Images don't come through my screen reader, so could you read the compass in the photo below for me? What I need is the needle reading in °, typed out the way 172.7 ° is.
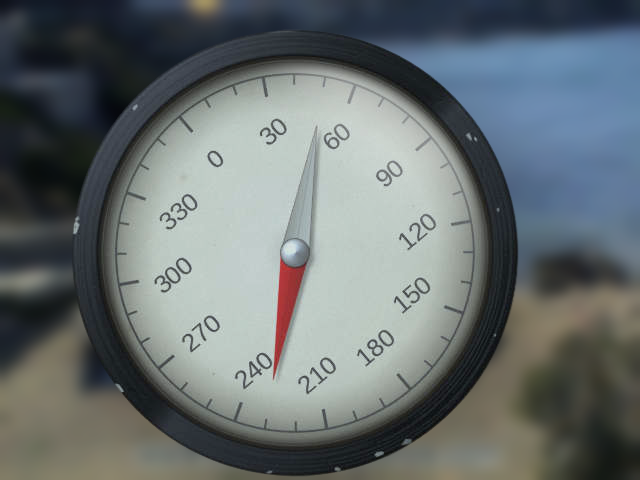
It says 230 °
